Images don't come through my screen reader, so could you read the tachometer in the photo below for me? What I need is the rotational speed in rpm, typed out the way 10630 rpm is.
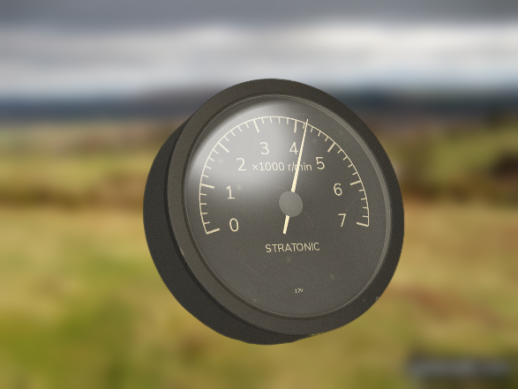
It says 4200 rpm
